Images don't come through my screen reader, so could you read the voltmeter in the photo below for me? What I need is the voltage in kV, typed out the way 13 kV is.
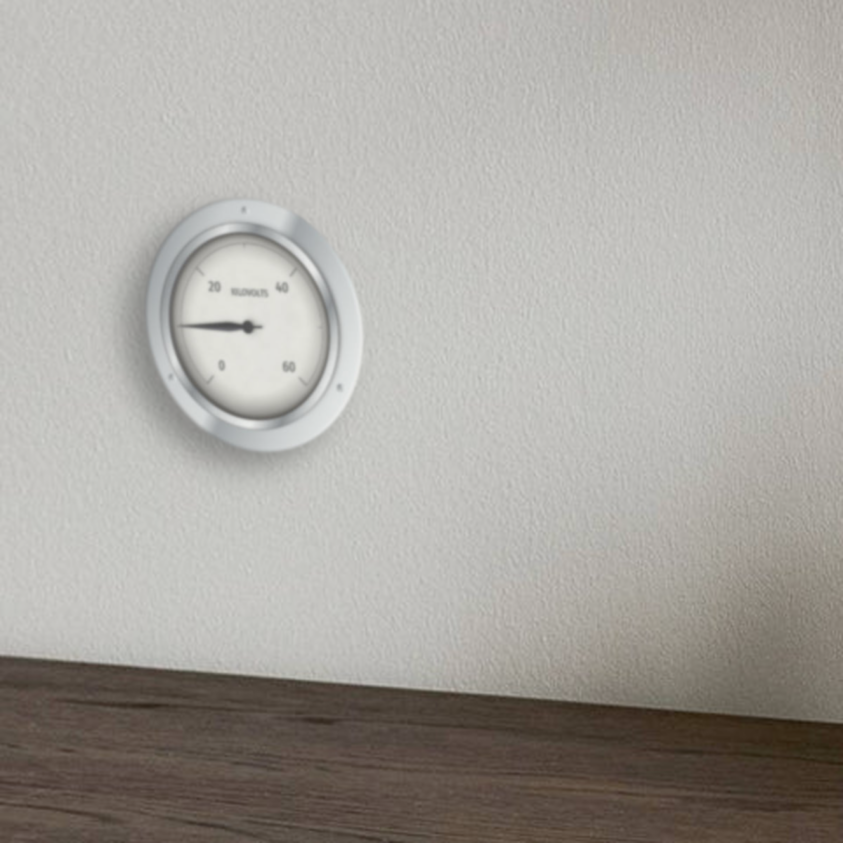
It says 10 kV
